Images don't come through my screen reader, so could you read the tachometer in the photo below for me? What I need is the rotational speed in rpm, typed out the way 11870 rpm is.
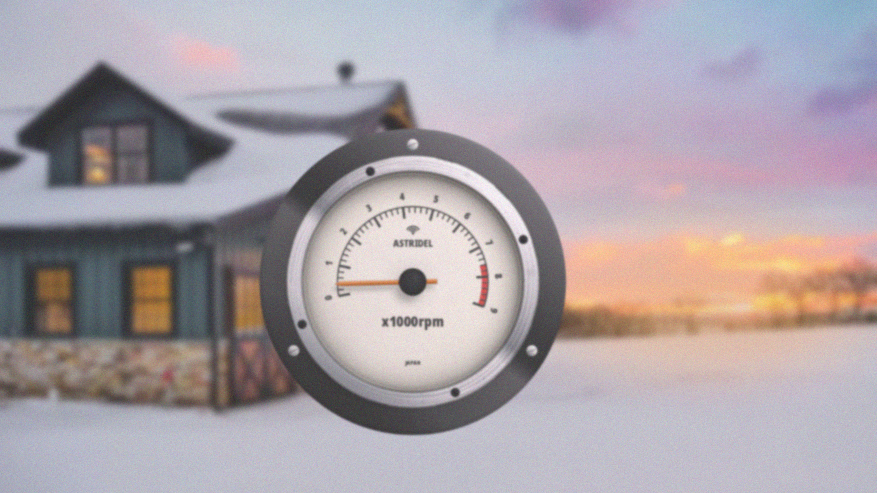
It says 400 rpm
